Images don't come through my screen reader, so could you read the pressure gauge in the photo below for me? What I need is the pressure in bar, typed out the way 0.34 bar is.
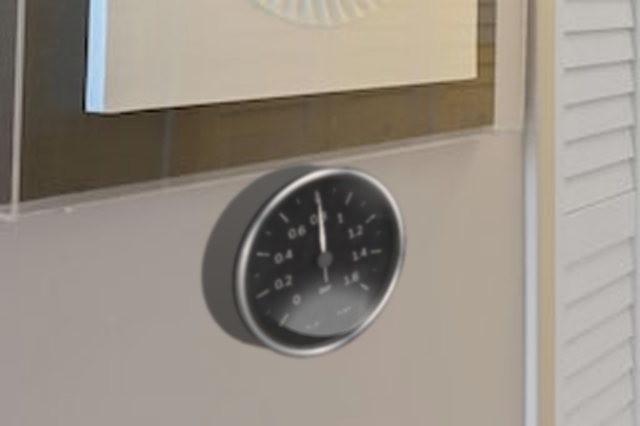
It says 0.8 bar
